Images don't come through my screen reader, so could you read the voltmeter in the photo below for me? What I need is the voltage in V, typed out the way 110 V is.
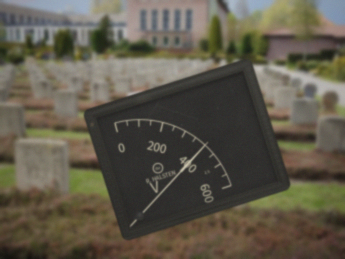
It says 400 V
